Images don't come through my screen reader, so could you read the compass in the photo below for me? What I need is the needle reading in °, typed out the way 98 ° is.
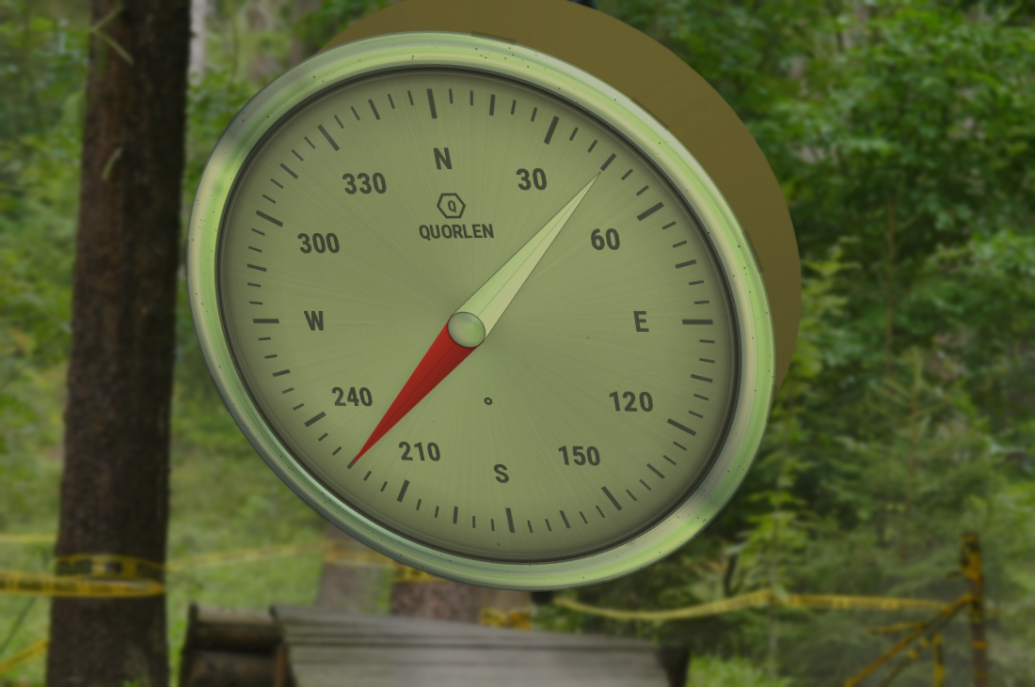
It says 225 °
